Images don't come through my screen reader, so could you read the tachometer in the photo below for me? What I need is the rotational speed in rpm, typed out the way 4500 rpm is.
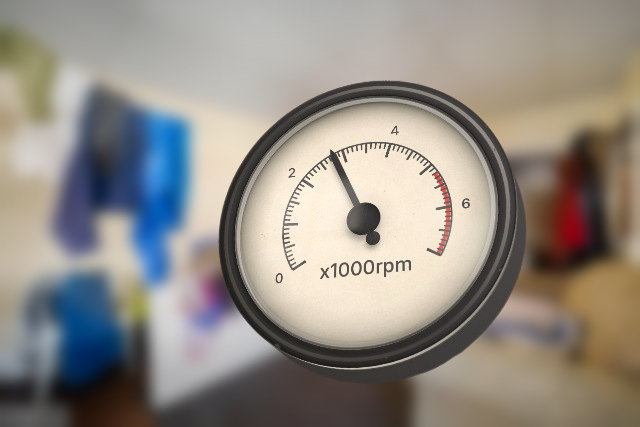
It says 2800 rpm
